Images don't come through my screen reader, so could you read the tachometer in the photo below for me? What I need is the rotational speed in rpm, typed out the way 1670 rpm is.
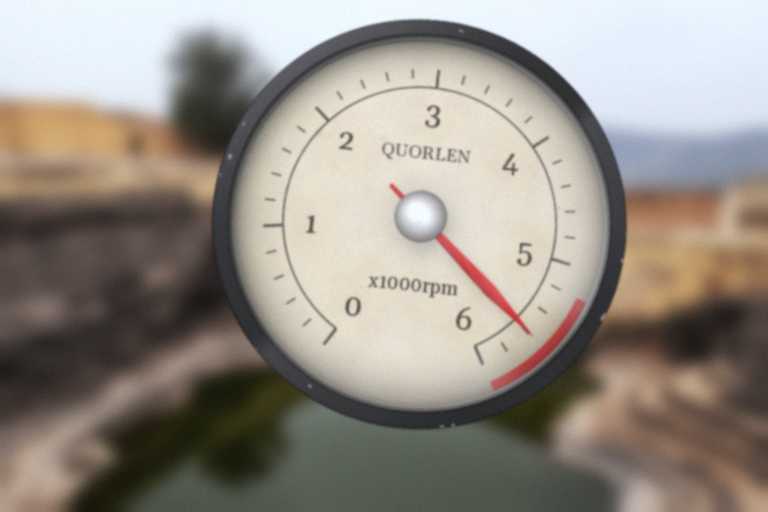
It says 5600 rpm
